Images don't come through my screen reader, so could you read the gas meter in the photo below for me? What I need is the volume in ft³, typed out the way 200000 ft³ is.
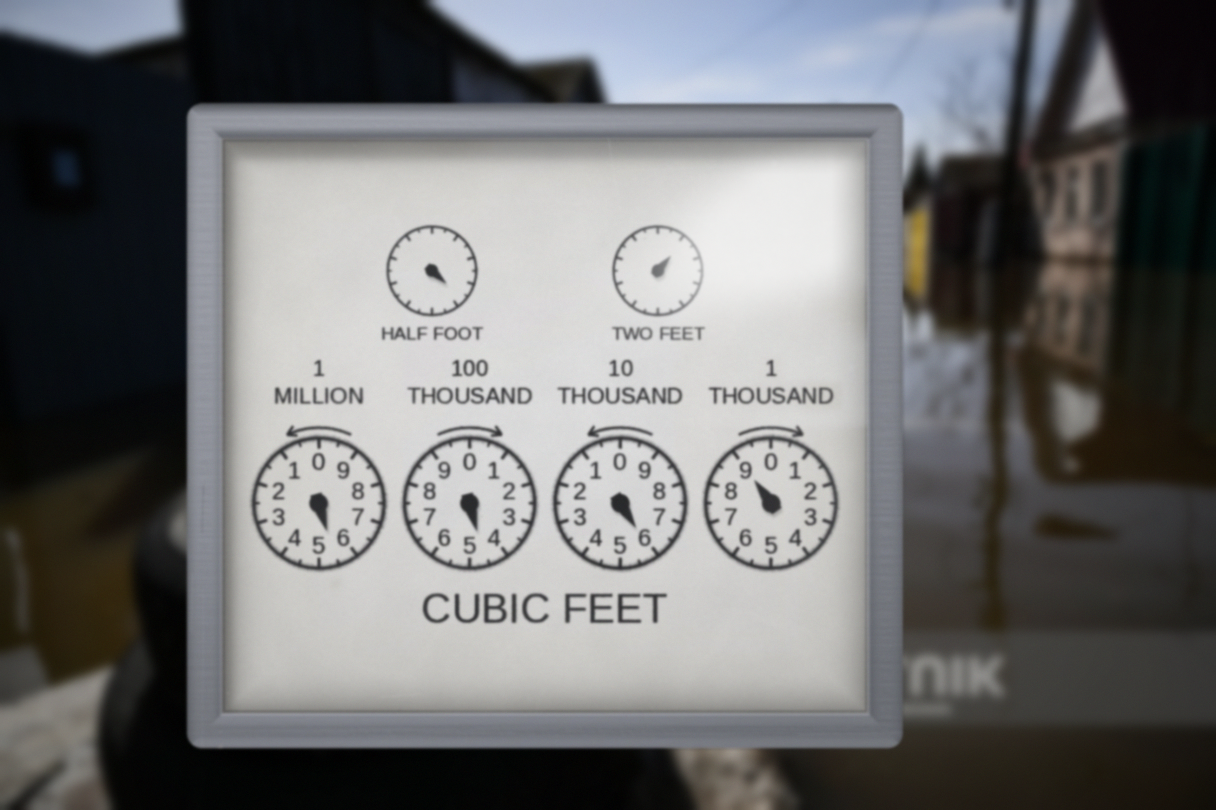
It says 545900 ft³
